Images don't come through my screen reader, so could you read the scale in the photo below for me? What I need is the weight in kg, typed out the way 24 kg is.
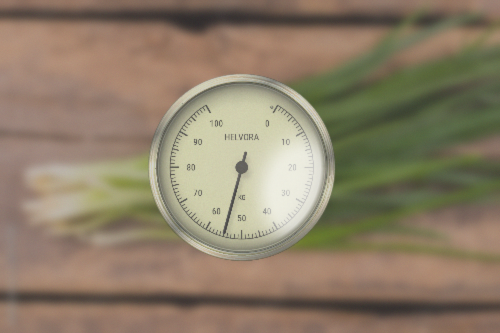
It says 55 kg
